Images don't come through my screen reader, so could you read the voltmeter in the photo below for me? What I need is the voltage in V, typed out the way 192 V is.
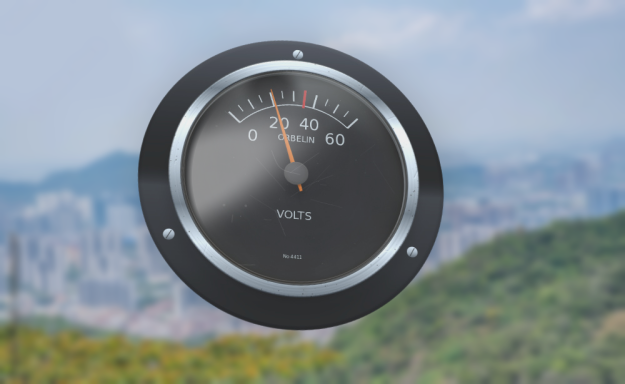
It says 20 V
